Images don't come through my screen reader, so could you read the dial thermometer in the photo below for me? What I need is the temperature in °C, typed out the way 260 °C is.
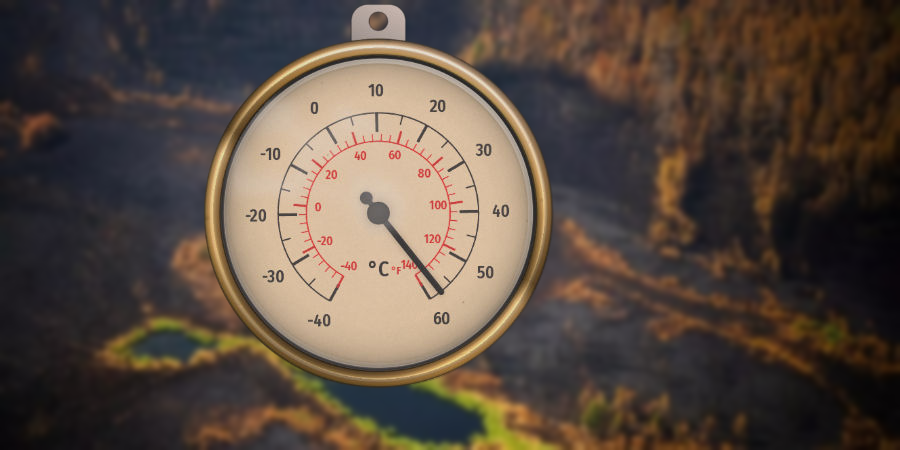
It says 57.5 °C
